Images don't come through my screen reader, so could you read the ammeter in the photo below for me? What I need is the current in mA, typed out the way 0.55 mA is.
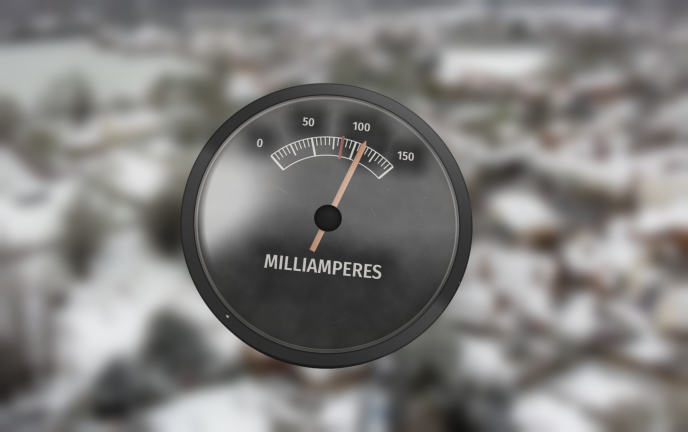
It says 110 mA
